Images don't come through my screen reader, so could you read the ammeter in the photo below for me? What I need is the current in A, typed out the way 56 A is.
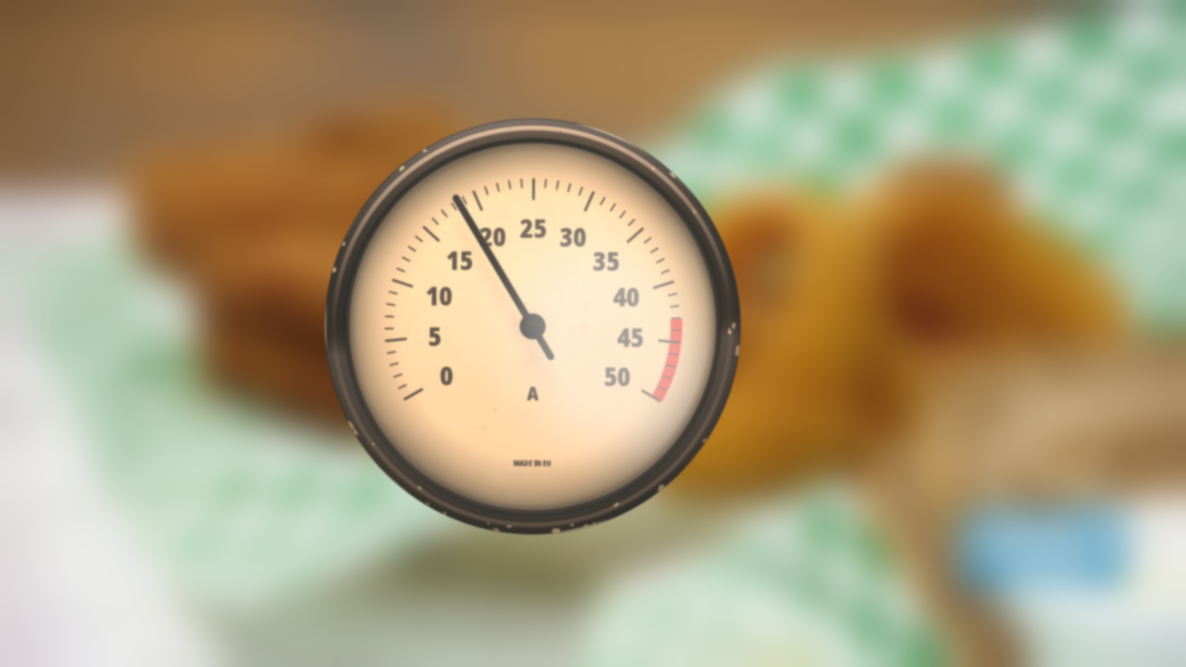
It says 18.5 A
